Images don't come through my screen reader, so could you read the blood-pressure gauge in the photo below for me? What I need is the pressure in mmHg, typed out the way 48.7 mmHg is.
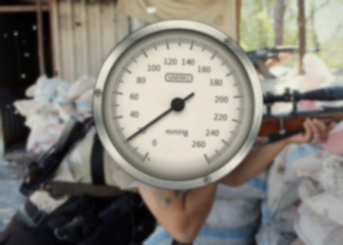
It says 20 mmHg
